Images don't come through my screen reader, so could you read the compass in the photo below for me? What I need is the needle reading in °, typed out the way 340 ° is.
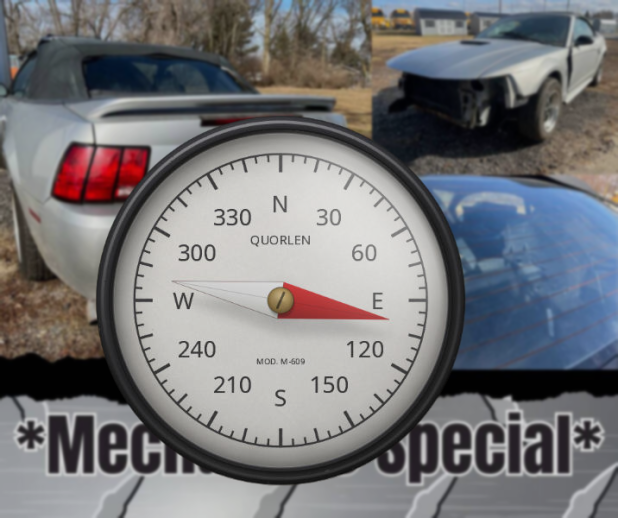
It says 100 °
